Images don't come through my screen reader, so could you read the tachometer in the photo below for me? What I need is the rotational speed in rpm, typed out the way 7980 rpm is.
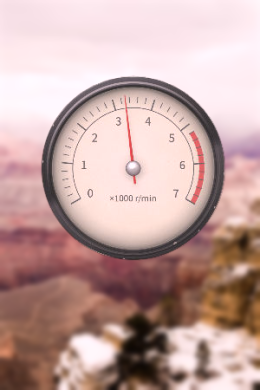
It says 3300 rpm
